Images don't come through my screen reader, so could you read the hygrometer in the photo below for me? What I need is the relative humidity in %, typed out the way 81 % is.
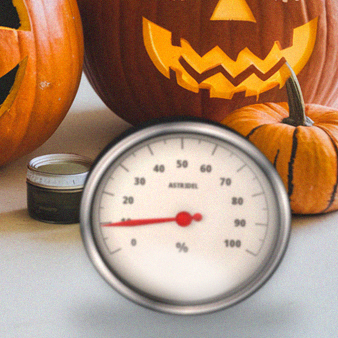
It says 10 %
